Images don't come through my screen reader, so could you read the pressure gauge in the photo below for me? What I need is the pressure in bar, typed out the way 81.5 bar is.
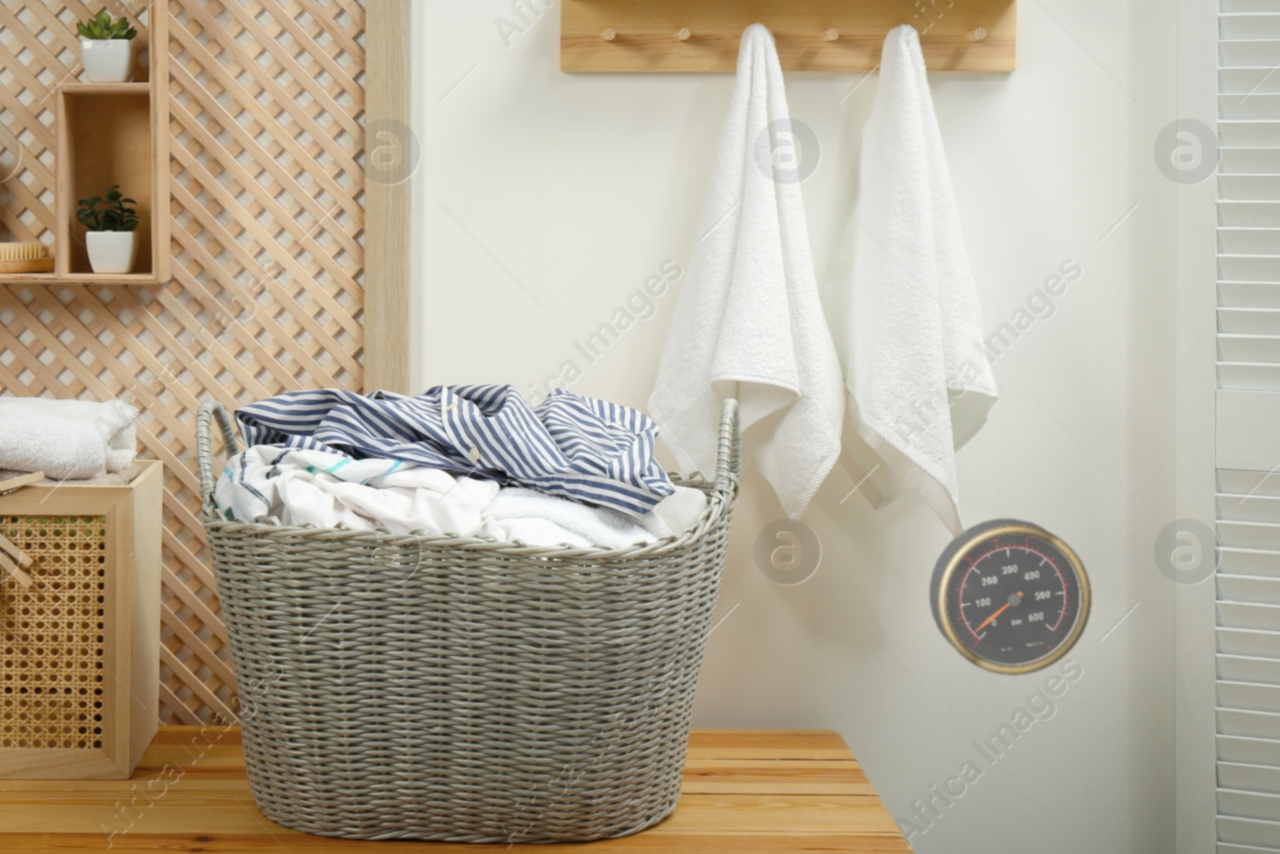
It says 25 bar
